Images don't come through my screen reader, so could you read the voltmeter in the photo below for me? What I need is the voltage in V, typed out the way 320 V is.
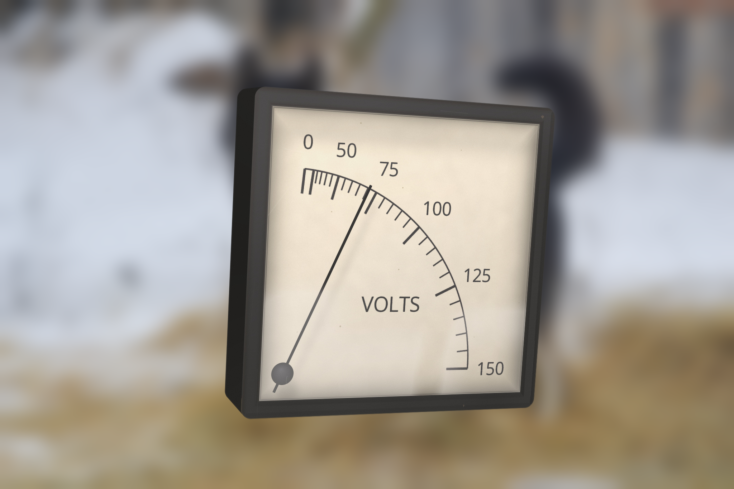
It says 70 V
